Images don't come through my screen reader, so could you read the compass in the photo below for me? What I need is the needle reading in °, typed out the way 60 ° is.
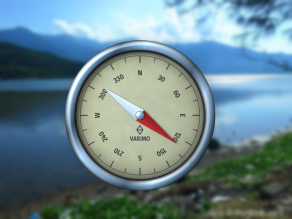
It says 127.5 °
